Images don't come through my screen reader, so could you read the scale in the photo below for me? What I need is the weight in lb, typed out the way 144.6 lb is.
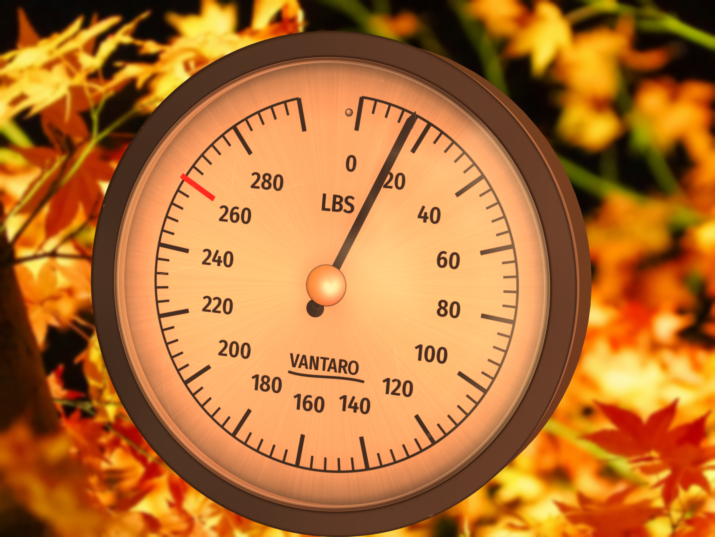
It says 16 lb
